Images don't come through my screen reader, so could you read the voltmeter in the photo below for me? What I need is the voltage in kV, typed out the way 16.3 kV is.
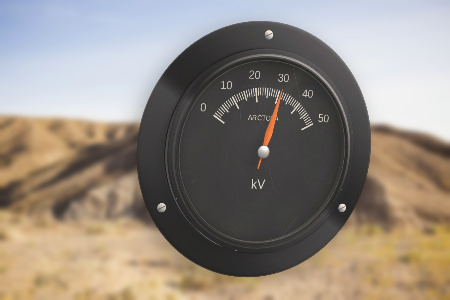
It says 30 kV
